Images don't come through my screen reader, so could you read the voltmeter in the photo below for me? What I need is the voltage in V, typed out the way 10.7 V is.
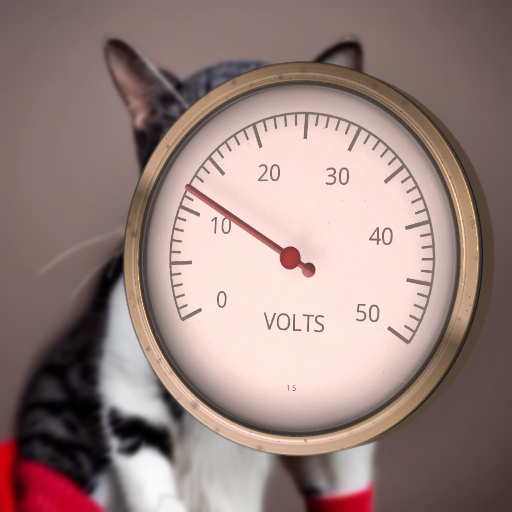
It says 12 V
